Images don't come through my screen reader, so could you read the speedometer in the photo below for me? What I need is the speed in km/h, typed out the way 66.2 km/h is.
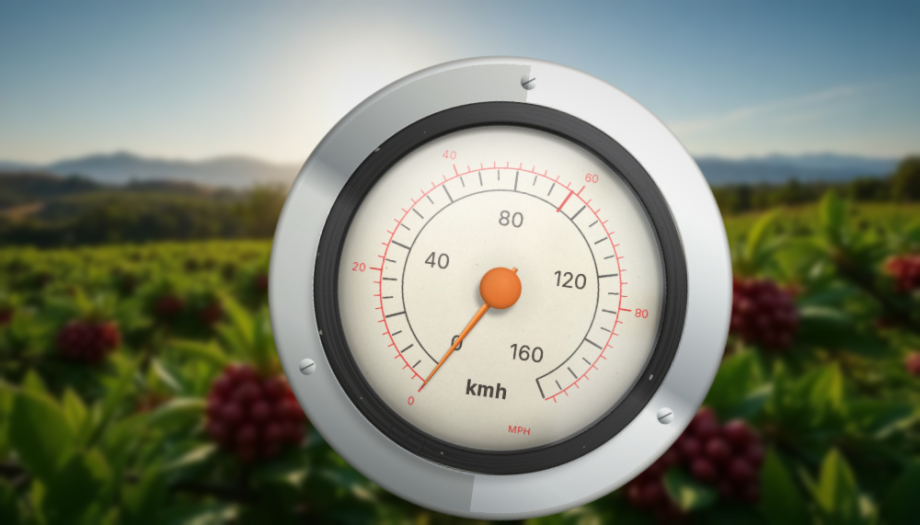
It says 0 km/h
